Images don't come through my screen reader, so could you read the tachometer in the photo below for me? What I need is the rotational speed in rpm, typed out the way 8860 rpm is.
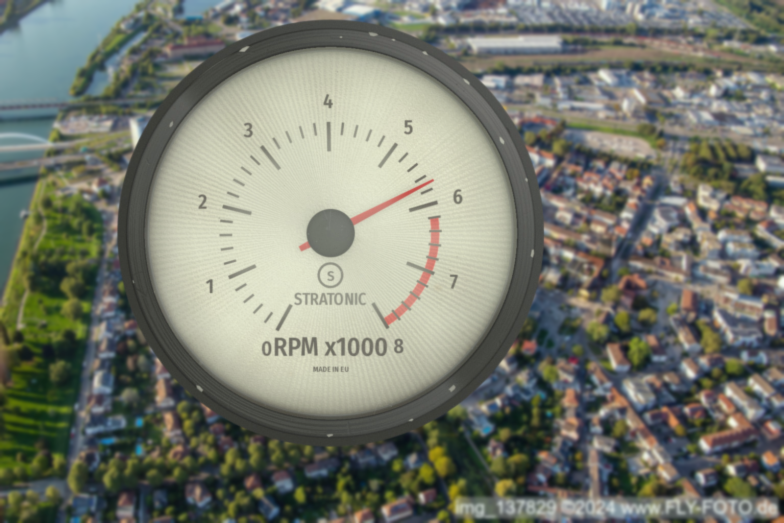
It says 5700 rpm
